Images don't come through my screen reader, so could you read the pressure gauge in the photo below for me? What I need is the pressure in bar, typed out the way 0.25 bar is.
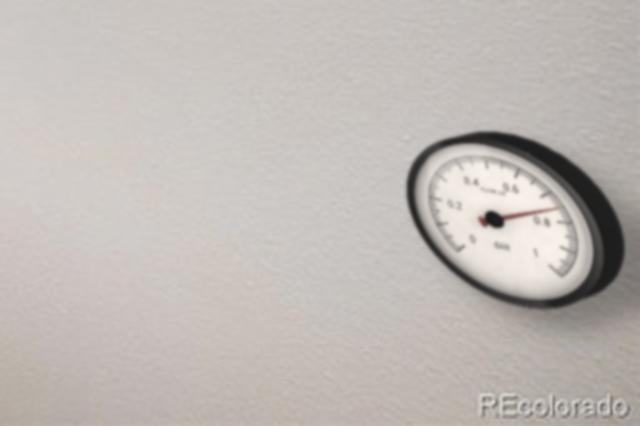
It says 0.75 bar
